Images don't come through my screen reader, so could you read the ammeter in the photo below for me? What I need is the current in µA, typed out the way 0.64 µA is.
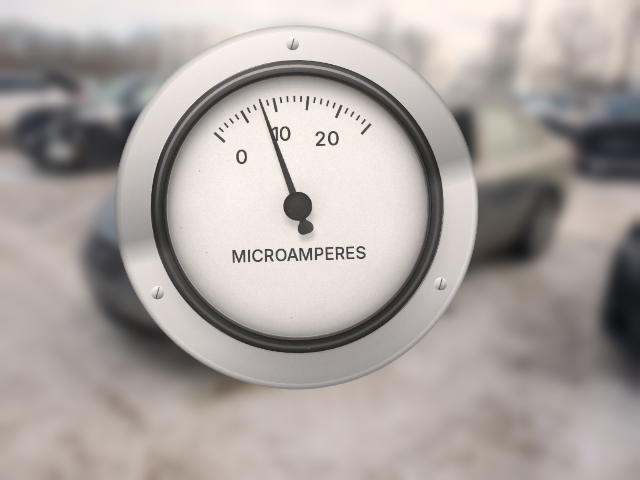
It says 8 µA
